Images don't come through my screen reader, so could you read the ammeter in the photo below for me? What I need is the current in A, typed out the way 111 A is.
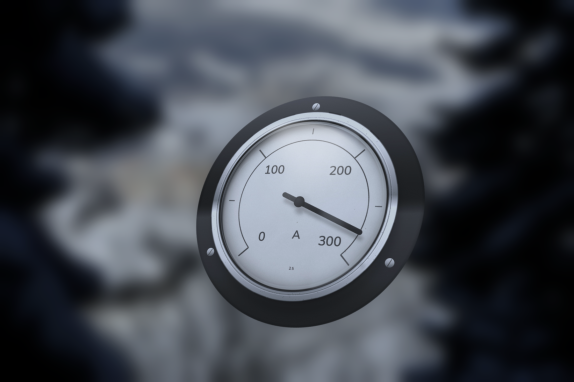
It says 275 A
